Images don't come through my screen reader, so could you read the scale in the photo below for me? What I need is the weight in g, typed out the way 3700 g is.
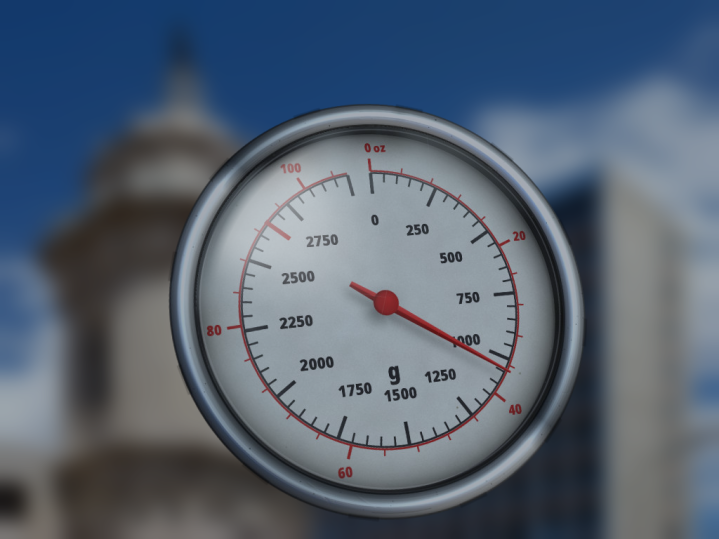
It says 1050 g
